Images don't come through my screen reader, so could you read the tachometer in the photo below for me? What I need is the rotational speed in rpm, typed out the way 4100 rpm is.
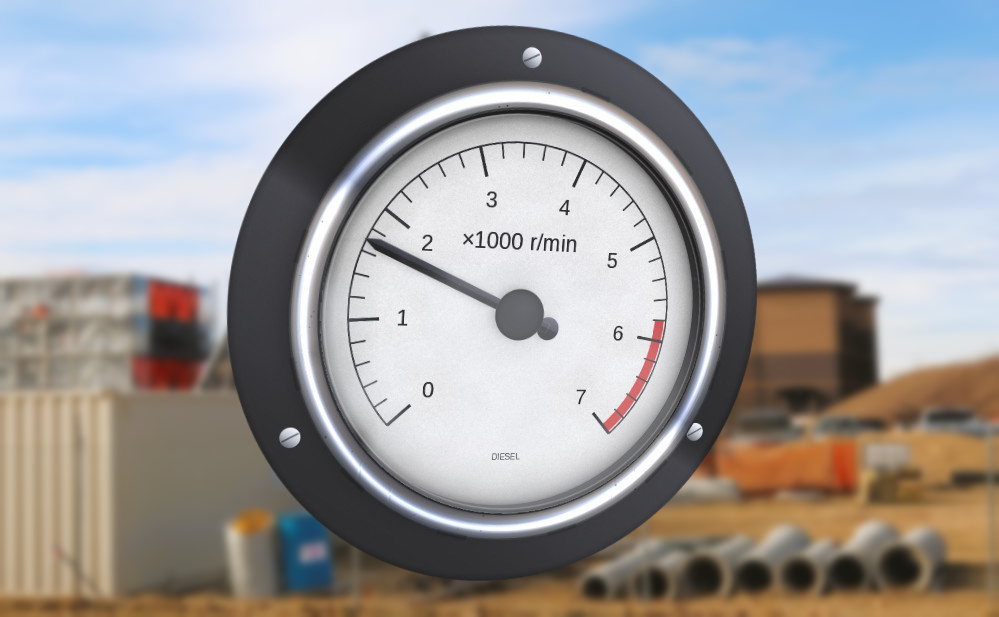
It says 1700 rpm
